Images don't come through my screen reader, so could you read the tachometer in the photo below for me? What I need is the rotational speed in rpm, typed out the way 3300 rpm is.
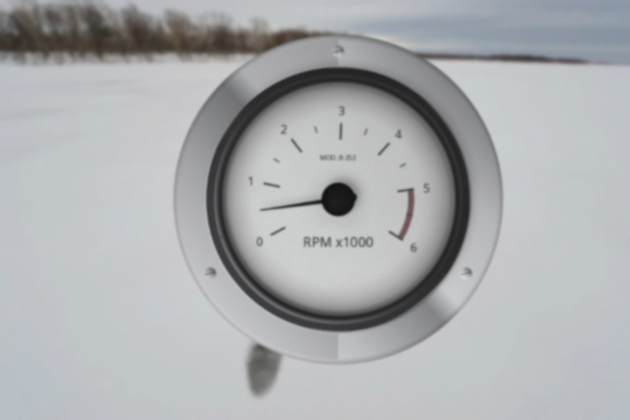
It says 500 rpm
